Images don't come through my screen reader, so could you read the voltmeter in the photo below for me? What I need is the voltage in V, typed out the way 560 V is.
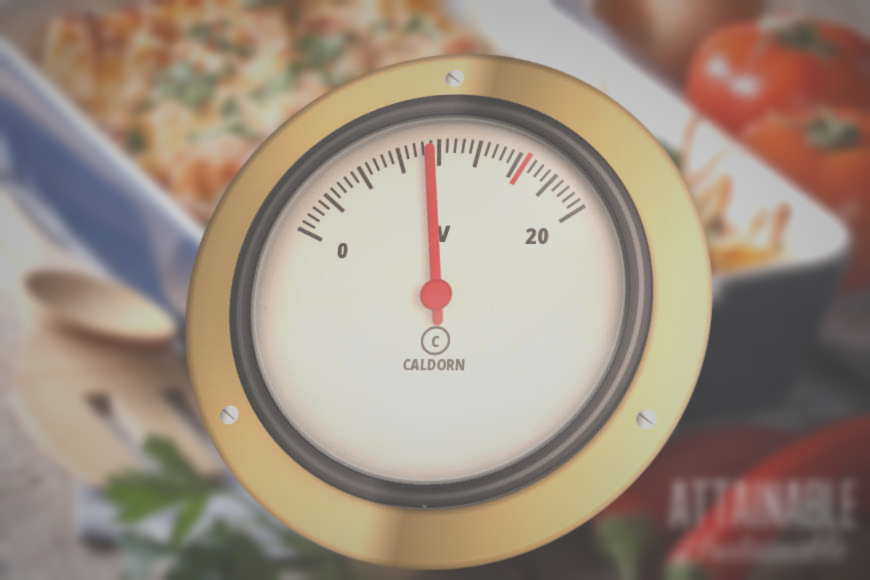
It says 9.5 V
